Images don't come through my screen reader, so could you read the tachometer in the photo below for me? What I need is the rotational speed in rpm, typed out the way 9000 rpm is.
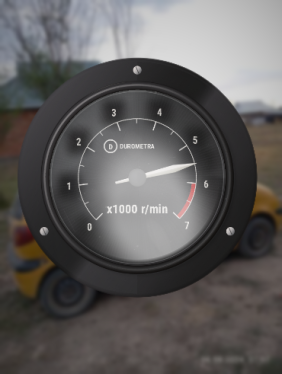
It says 5500 rpm
